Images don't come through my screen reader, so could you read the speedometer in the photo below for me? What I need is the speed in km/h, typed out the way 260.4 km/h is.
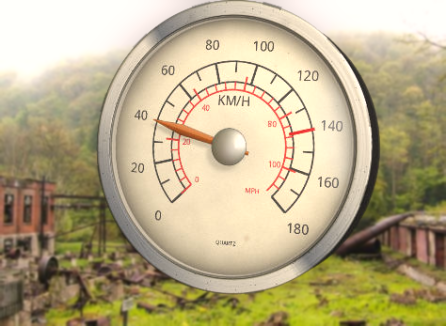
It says 40 km/h
